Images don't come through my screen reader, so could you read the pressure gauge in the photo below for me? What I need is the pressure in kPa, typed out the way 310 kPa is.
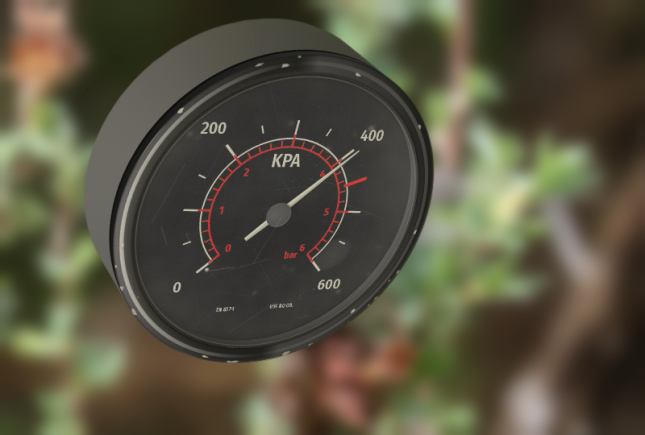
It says 400 kPa
